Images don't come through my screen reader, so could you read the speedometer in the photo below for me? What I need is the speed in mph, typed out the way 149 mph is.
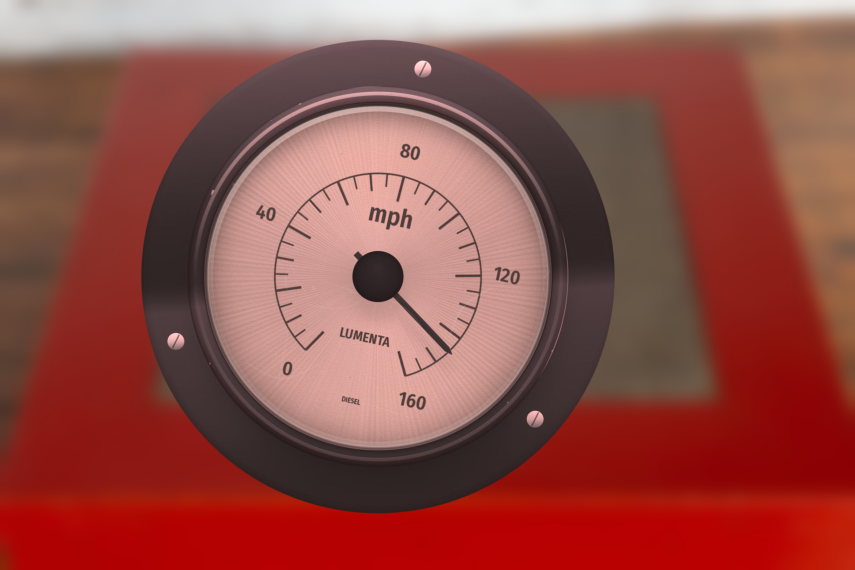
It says 145 mph
